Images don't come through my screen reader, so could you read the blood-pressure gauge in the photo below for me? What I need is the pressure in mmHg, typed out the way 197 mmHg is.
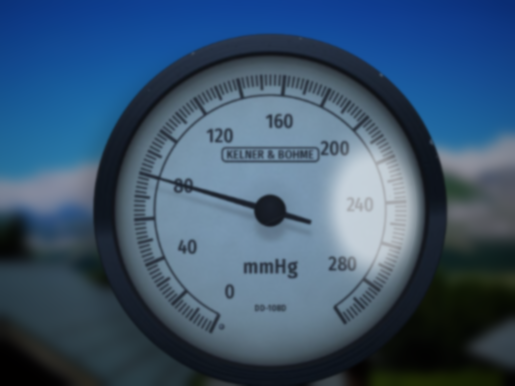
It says 80 mmHg
